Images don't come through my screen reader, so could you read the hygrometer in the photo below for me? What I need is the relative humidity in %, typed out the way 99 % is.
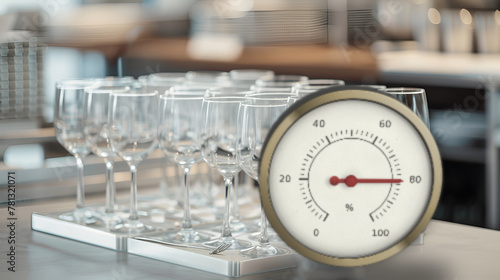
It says 80 %
